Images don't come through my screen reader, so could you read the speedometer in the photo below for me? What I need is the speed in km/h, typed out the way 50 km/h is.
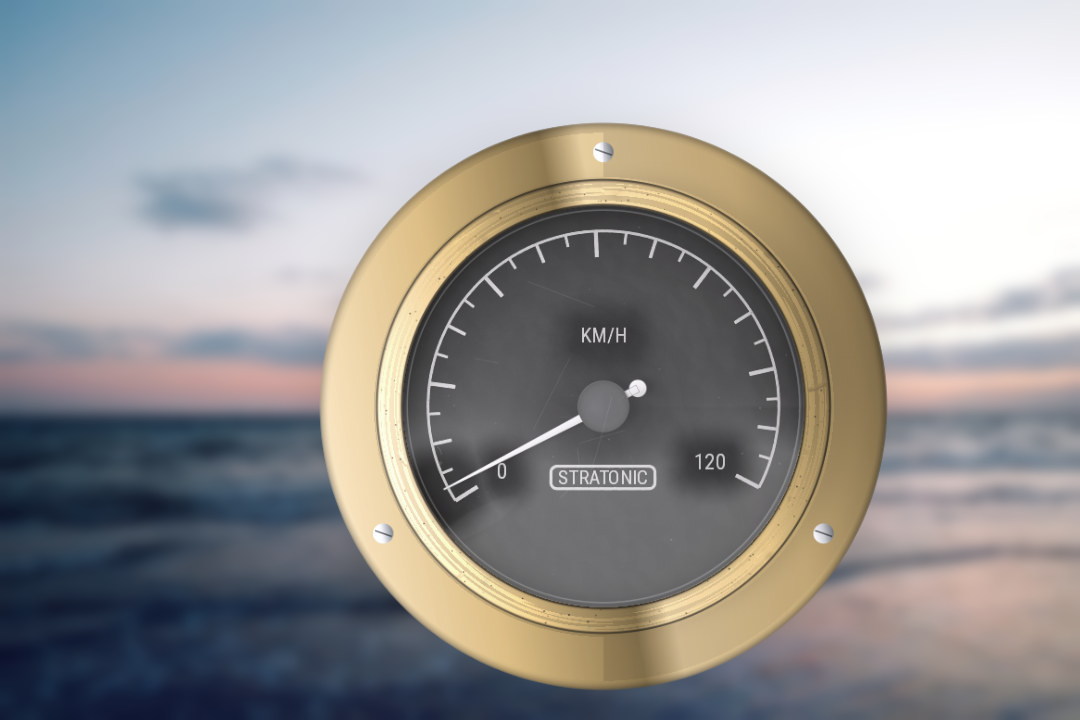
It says 2.5 km/h
